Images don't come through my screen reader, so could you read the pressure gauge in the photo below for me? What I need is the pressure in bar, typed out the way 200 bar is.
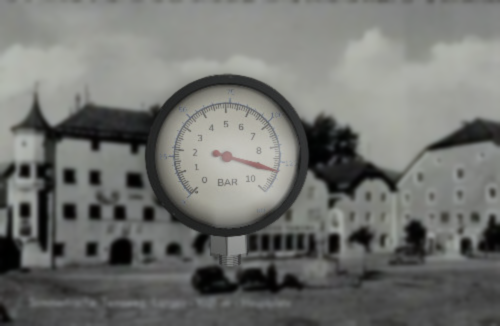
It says 9 bar
